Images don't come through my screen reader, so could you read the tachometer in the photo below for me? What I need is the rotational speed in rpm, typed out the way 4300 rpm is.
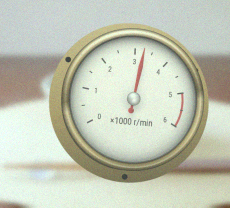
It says 3250 rpm
